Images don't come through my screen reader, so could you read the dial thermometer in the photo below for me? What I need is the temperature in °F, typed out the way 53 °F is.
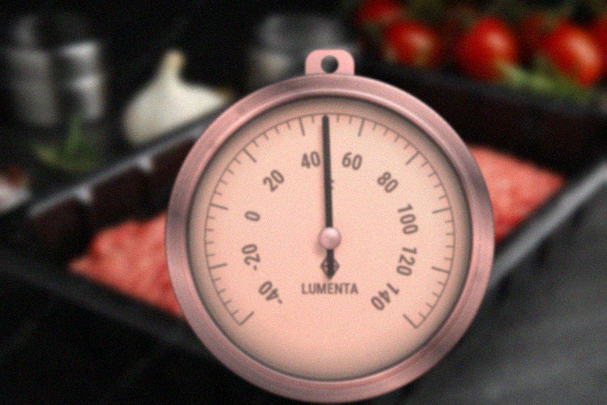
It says 48 °F
